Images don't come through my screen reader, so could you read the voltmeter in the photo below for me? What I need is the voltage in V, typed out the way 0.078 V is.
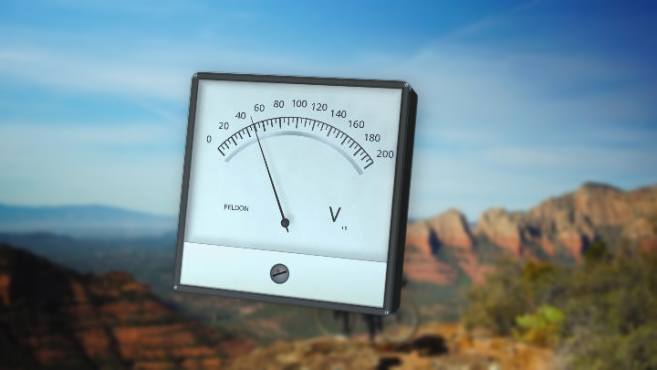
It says 50 V
